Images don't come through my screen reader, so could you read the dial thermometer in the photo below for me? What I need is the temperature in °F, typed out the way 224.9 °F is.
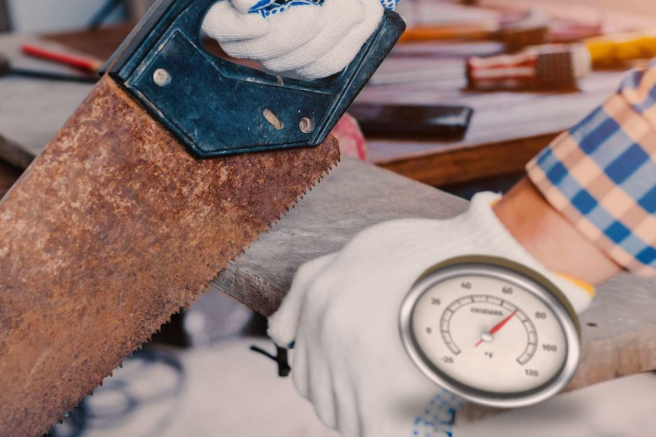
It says 70 °F
